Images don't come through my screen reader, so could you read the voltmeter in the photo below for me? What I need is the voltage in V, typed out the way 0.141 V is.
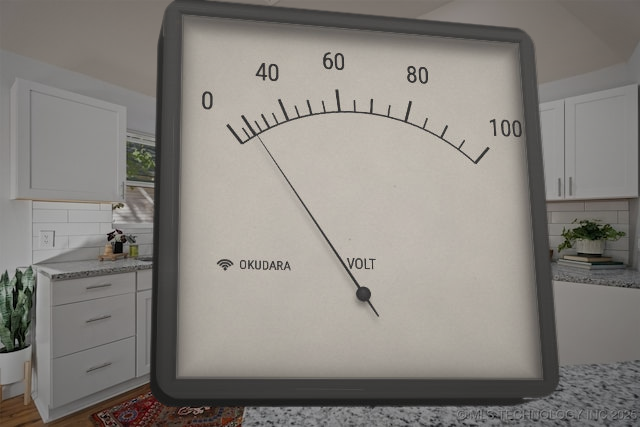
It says 20 V
